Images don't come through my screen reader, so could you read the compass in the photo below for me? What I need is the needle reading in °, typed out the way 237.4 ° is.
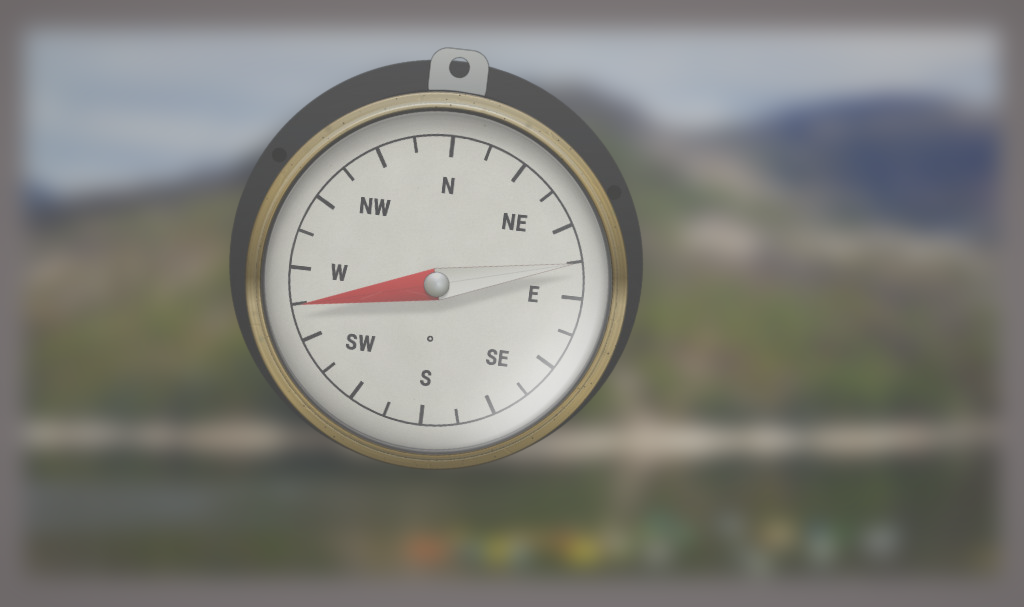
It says 255 °
